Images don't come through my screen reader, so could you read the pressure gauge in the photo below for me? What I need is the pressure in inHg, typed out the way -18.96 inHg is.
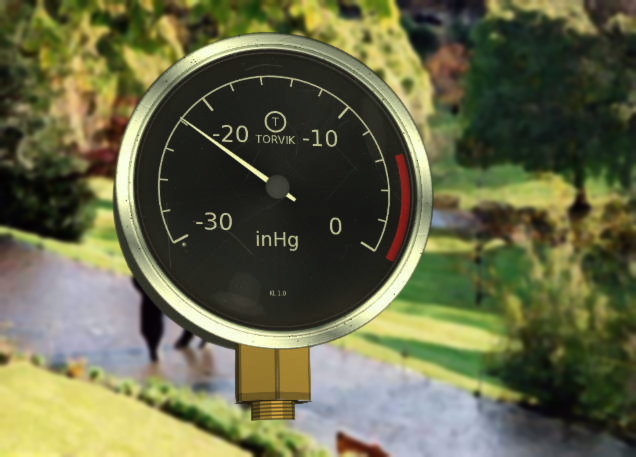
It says -22 inHg
